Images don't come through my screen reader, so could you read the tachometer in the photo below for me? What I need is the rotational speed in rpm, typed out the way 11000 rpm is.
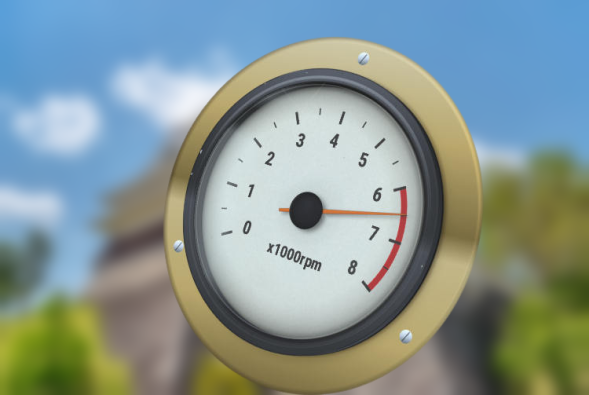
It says 6500 rpm
